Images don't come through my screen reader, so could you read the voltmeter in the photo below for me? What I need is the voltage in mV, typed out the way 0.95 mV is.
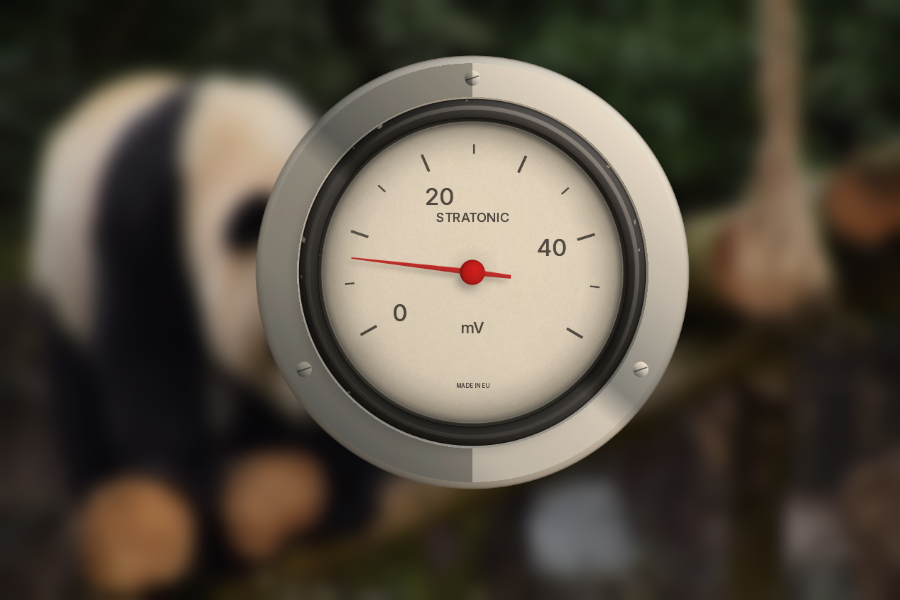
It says 7.5 mV
